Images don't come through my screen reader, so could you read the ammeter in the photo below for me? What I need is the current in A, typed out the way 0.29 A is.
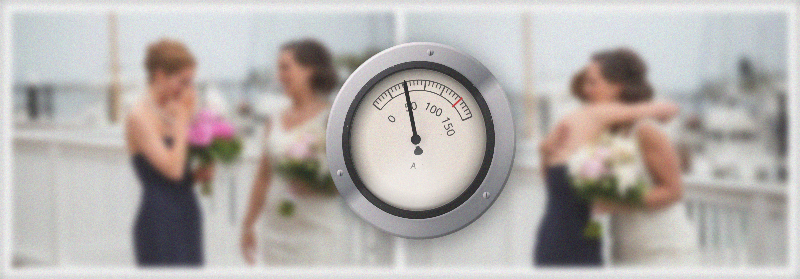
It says 50 A
